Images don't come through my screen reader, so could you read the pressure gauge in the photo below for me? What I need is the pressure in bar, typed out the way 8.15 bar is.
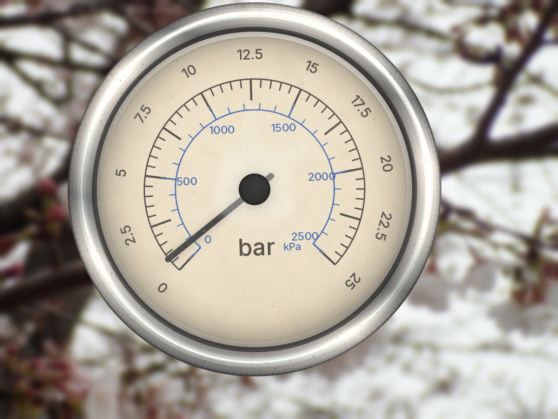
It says 0.75 bar
